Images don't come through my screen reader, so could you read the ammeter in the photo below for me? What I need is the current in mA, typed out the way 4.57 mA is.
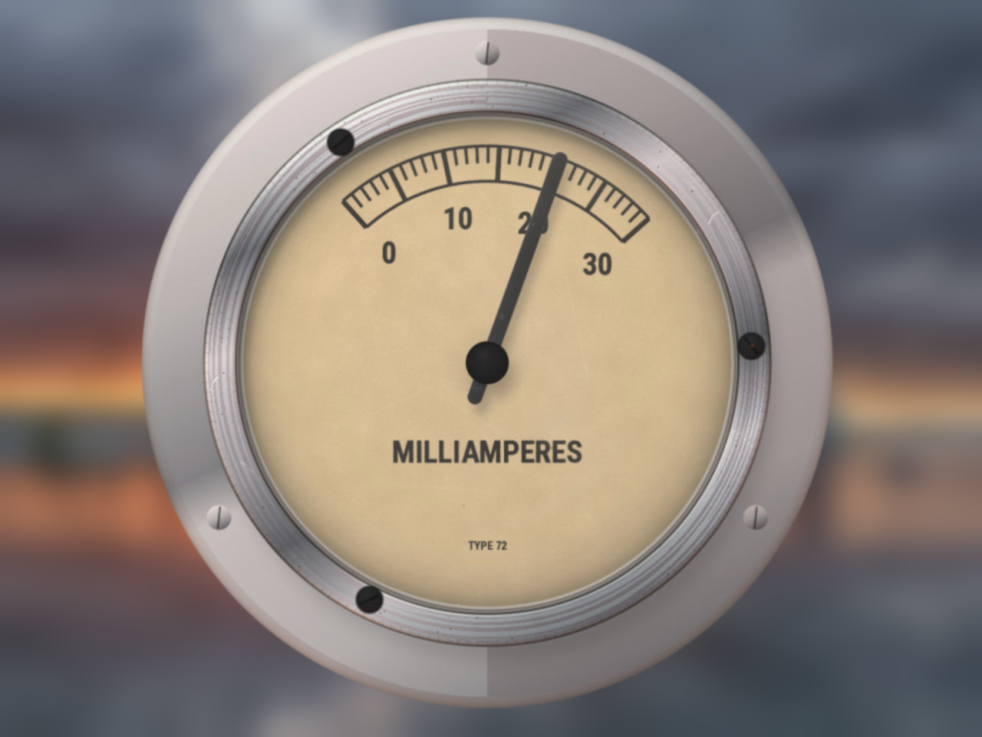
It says 20.5 mA
